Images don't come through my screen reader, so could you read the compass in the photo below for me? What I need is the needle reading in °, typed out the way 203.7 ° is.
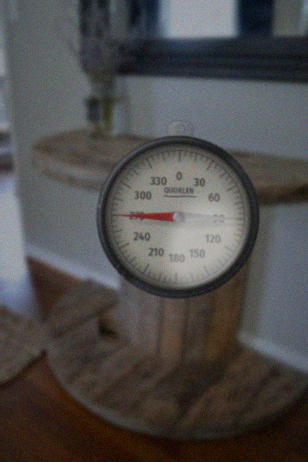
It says 270 °
